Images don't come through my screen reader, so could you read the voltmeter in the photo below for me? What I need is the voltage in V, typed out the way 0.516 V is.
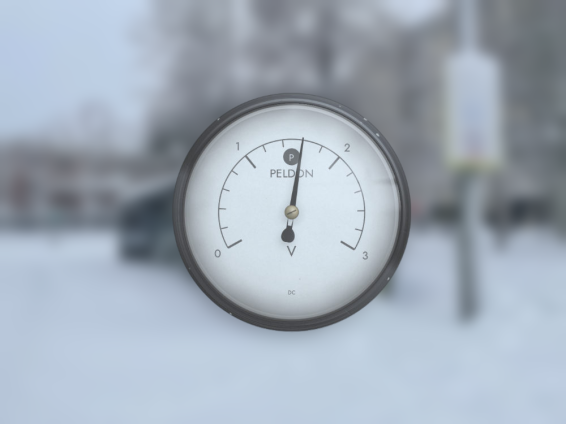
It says 1.6 V
